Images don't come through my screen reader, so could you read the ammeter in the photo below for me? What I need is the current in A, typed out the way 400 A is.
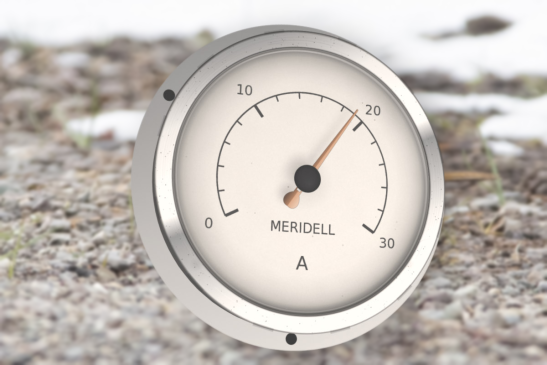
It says 19 A
